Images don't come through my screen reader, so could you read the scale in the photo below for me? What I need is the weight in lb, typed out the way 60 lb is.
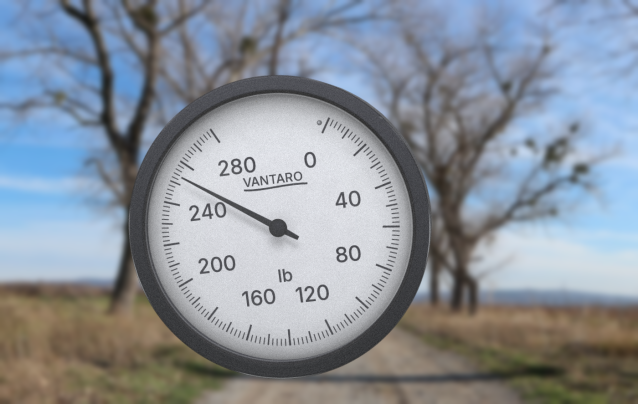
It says 254 lb
